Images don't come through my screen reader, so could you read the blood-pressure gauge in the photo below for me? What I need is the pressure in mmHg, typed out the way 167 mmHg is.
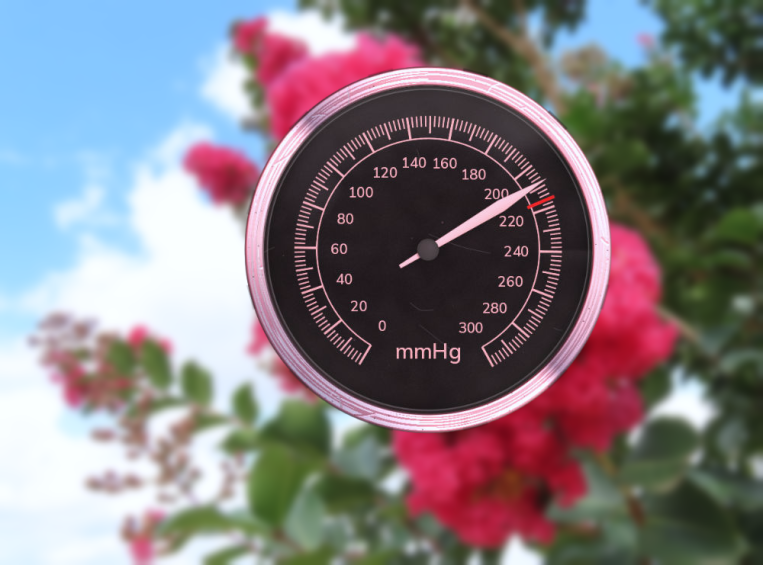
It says 208 mmHg
